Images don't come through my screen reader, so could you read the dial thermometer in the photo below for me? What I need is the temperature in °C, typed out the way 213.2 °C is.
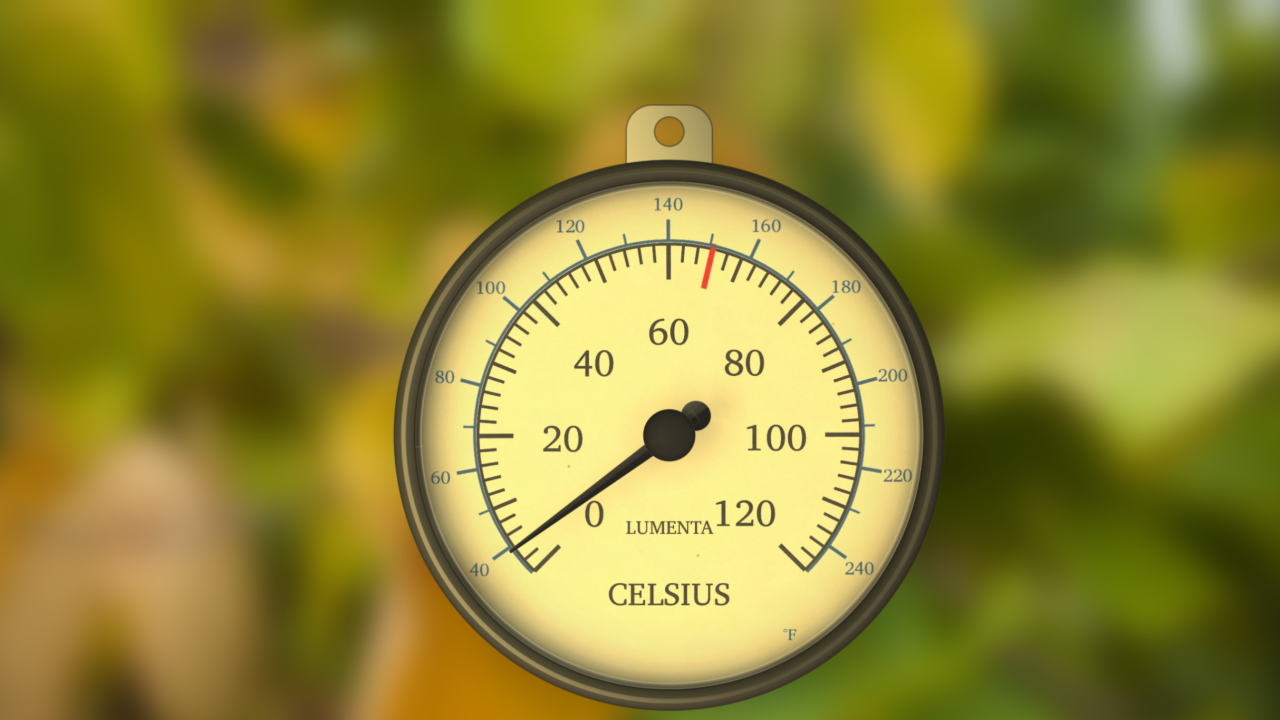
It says 4 °C
